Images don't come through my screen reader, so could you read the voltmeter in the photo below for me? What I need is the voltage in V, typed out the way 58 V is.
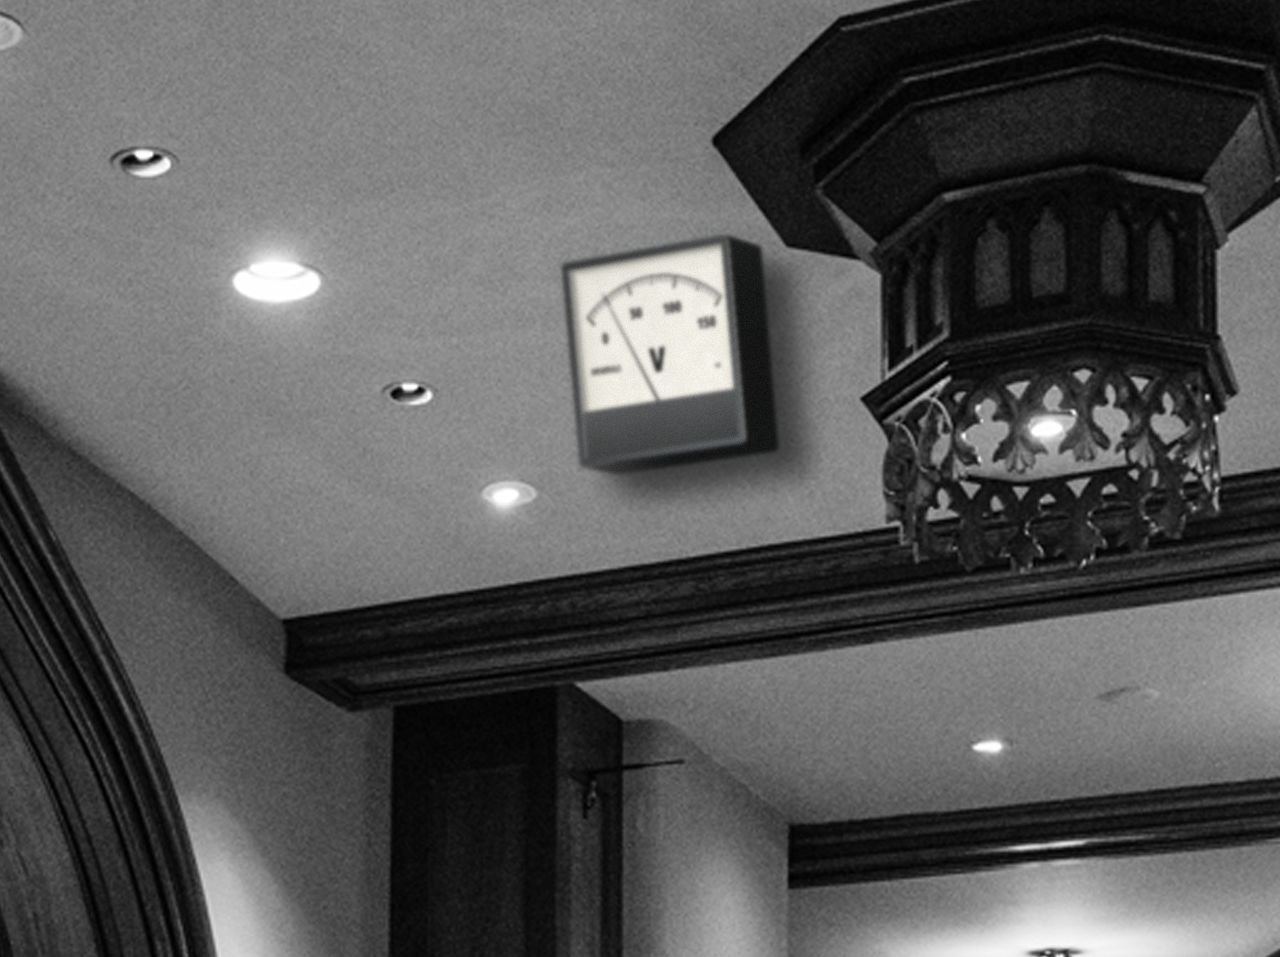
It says 25 V
